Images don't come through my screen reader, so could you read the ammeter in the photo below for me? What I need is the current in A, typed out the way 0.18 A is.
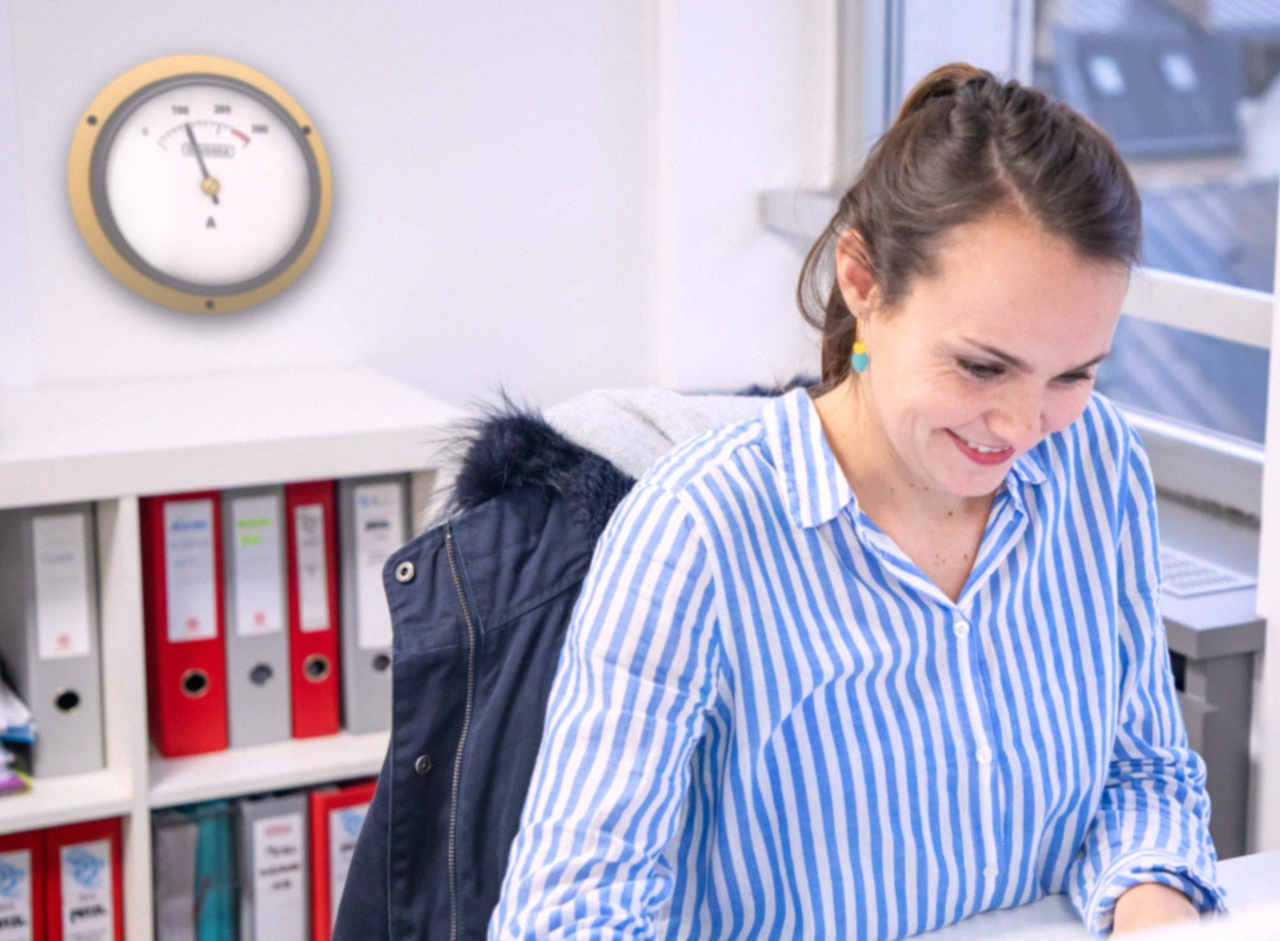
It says 100 A
